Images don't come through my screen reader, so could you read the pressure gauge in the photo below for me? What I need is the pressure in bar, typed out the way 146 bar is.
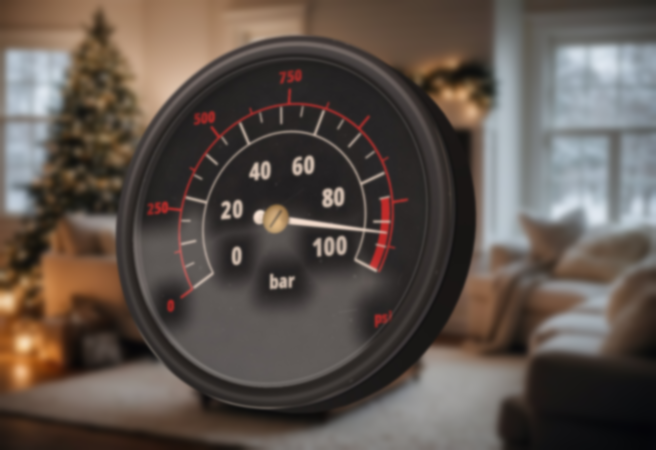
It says 92.5 bar
